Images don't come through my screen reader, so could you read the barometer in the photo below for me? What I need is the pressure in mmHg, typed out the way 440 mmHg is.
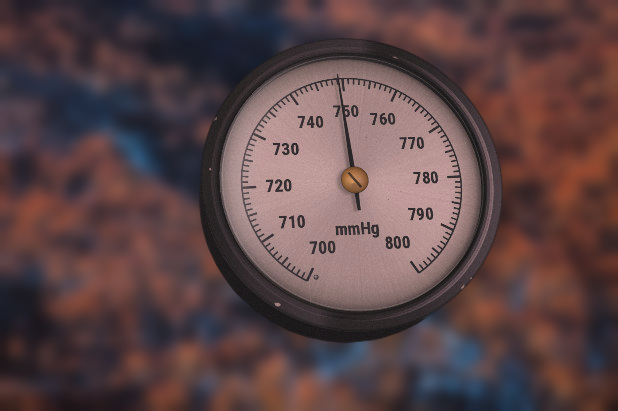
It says 749 mmHg
